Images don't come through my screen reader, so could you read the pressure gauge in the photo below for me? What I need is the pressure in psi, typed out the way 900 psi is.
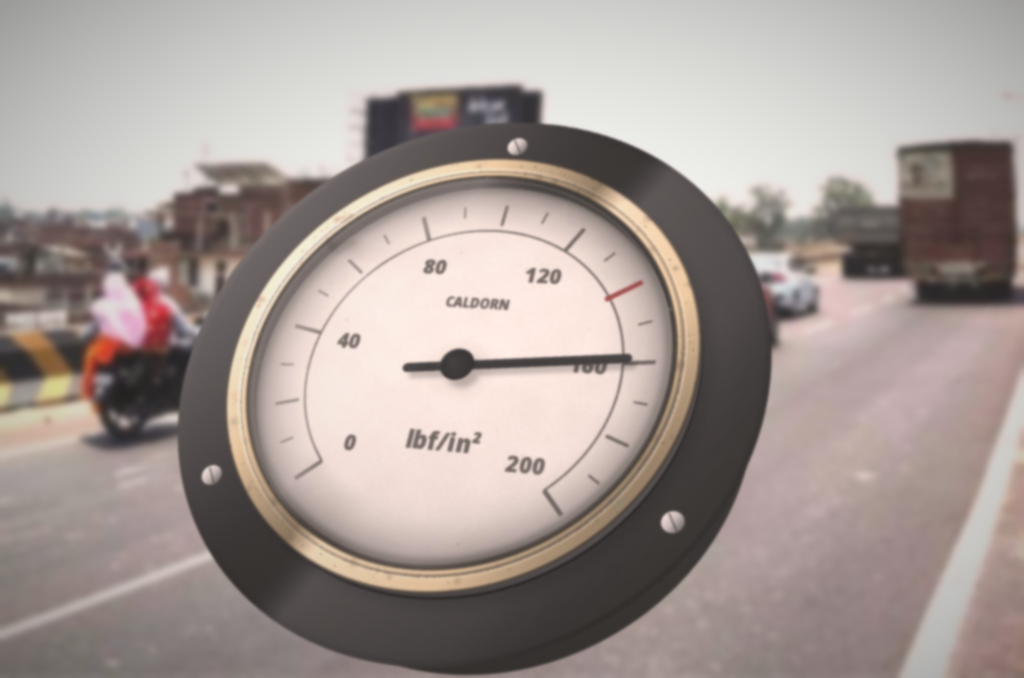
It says 160 psi
